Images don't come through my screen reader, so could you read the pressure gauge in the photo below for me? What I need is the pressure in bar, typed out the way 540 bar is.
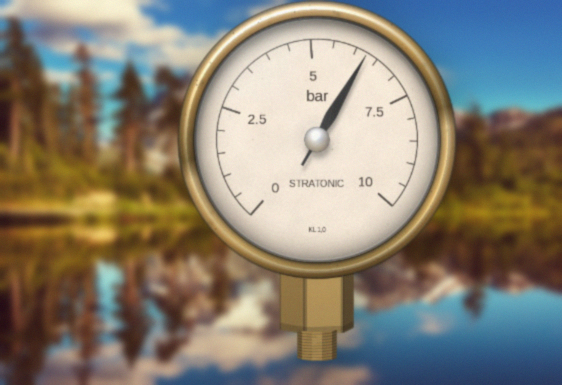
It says 6.25 bar
